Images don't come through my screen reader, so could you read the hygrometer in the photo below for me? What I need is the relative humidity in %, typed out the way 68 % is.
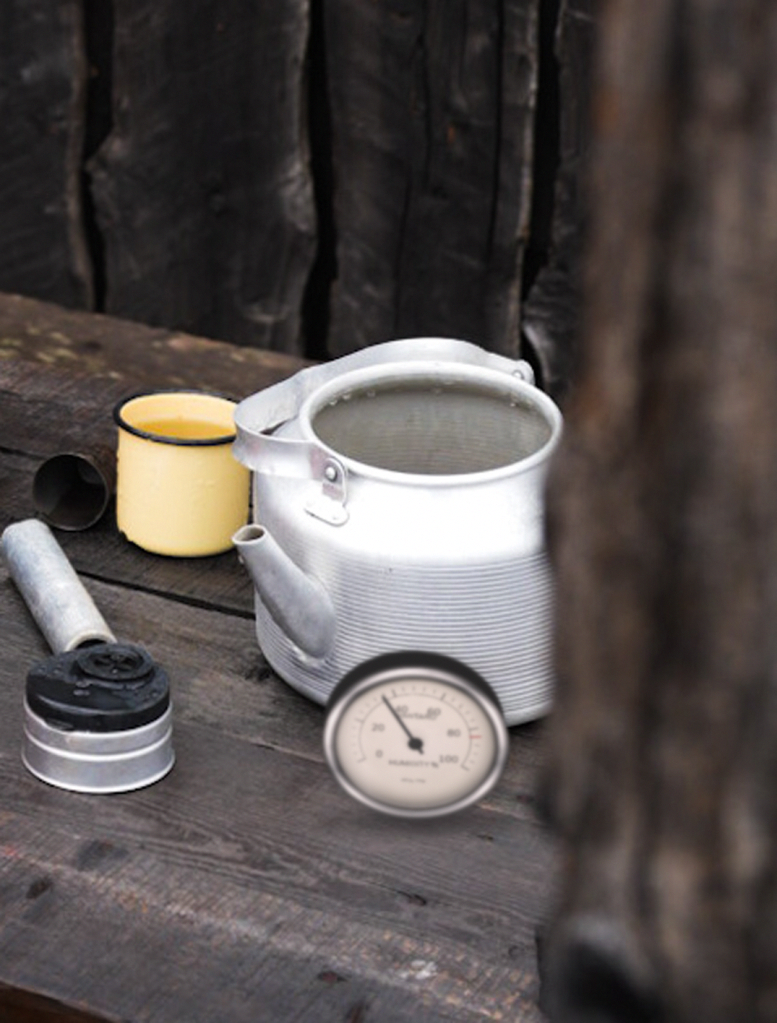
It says 36 %
